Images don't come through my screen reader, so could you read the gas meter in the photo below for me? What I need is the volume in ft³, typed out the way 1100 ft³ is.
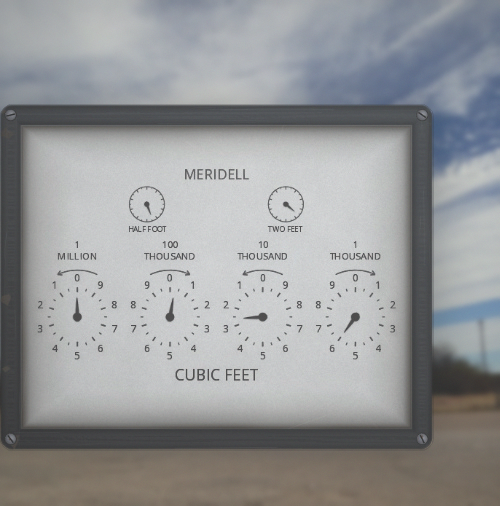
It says 2600 ft³
